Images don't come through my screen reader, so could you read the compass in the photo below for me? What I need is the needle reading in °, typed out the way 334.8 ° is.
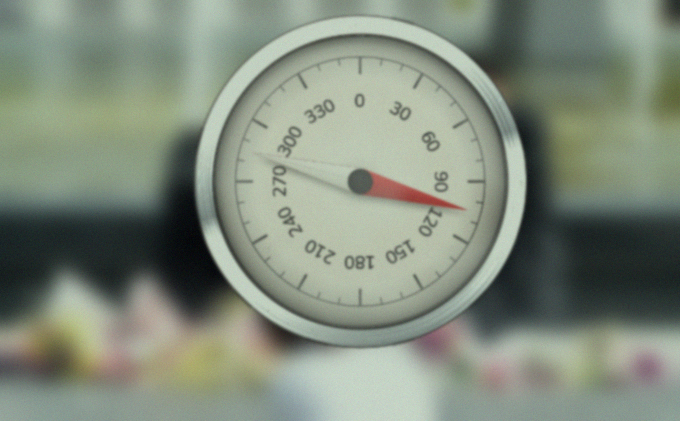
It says 105 °
